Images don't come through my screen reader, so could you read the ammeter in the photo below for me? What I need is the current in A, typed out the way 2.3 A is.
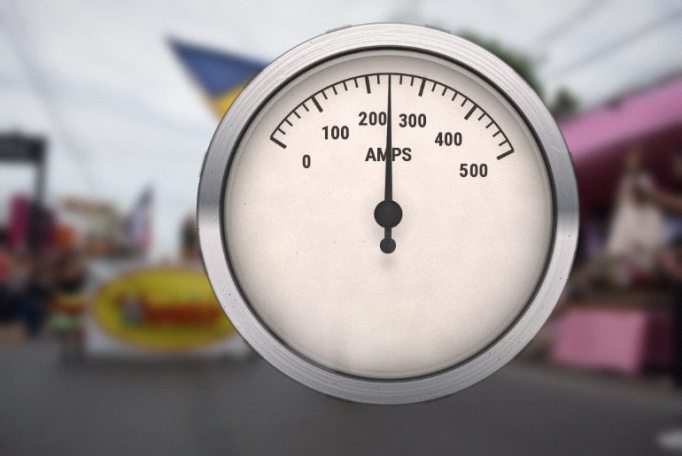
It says 240 A
